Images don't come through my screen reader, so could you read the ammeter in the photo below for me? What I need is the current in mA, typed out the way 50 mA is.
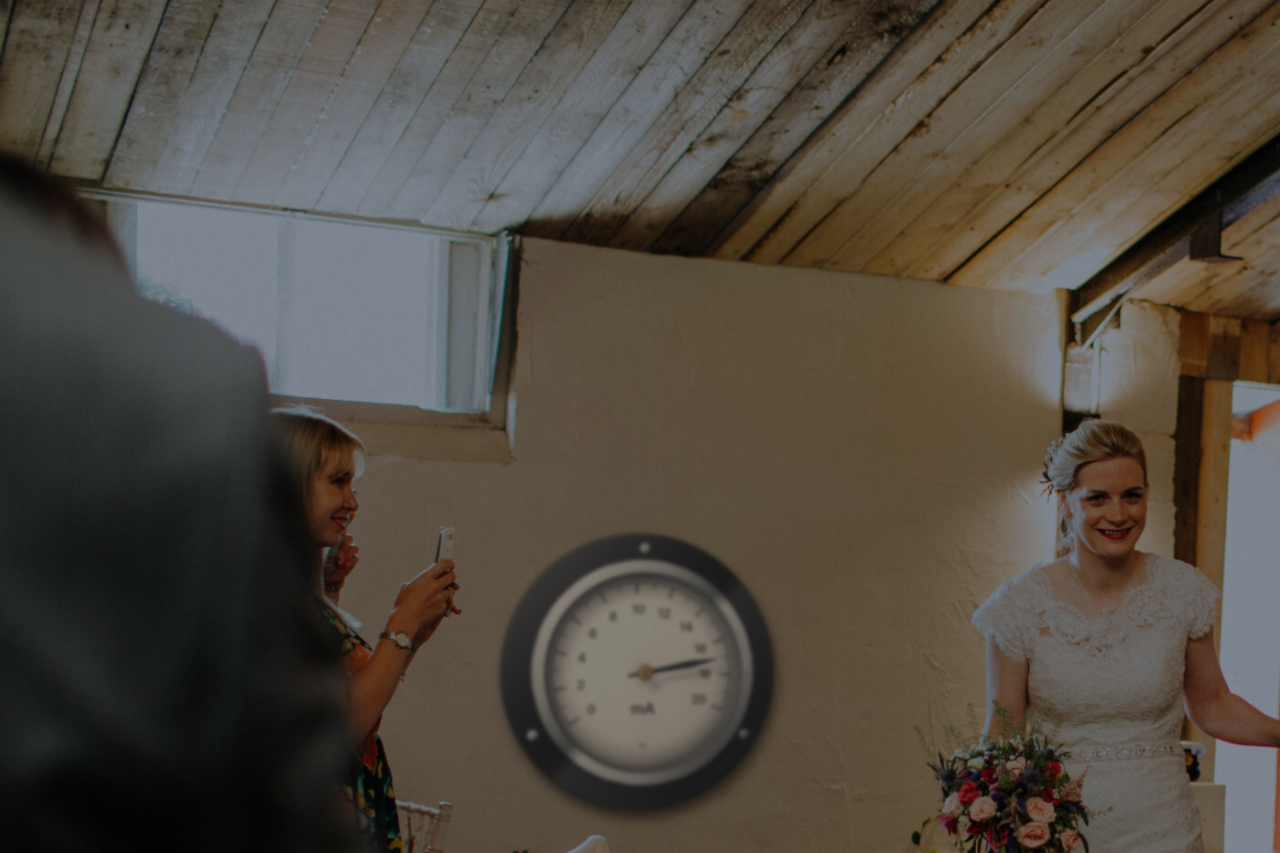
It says 17 mA
